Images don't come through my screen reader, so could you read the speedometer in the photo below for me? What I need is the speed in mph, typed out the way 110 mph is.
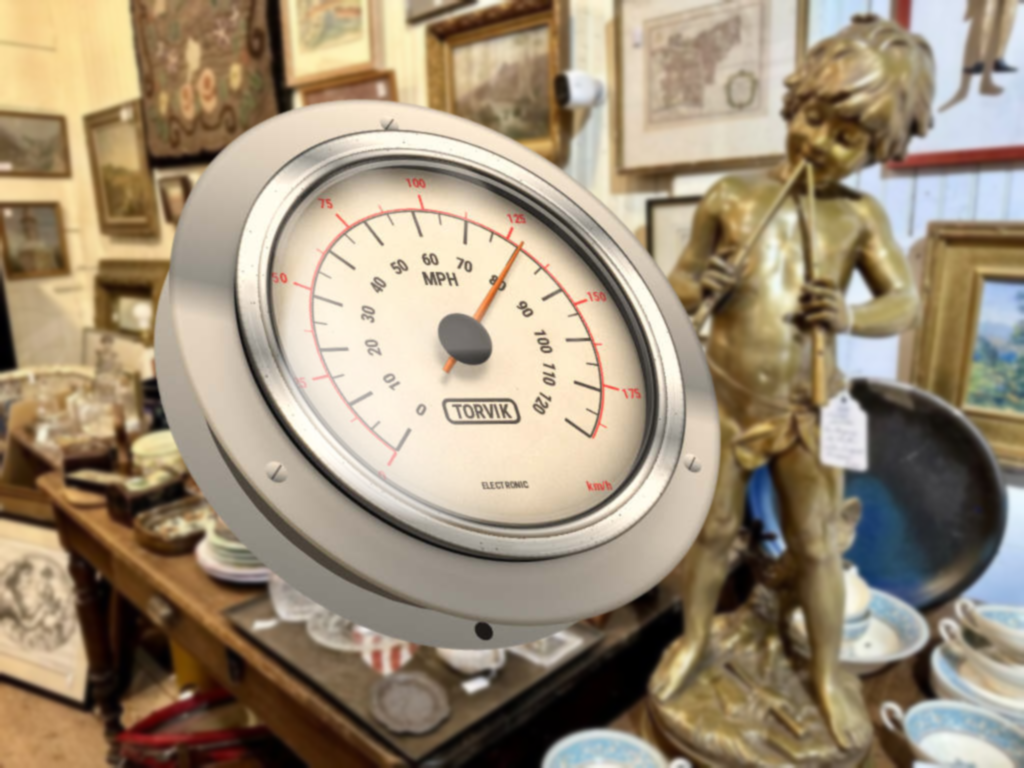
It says 80 mph
